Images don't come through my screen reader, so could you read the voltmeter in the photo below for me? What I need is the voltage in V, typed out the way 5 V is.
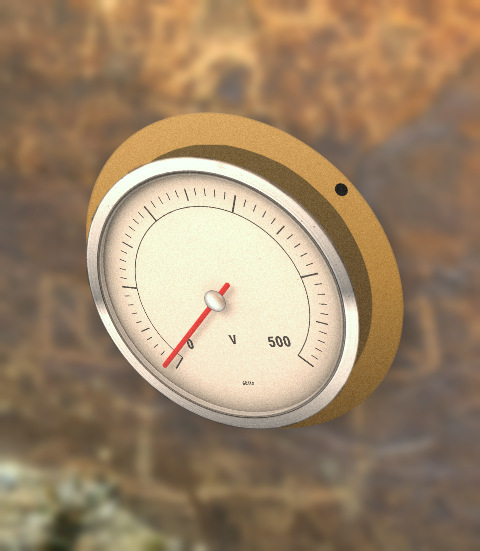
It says 10 V
